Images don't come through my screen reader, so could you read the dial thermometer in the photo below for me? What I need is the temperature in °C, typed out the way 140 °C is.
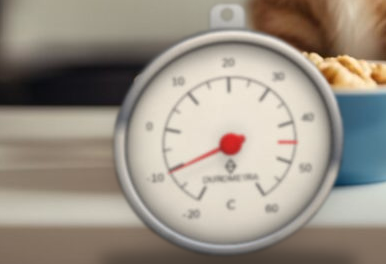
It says -10 °C
